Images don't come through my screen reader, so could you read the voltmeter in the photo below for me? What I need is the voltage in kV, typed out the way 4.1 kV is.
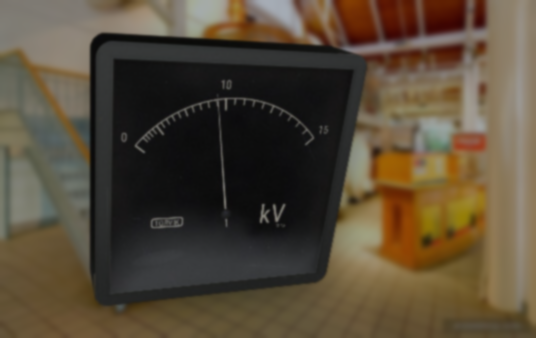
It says 9.5 kV
